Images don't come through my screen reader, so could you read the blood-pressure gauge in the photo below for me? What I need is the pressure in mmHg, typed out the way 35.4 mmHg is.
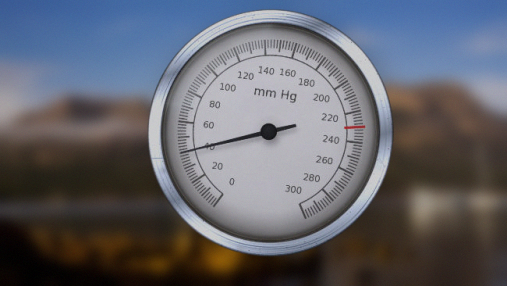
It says 40 mmHg
